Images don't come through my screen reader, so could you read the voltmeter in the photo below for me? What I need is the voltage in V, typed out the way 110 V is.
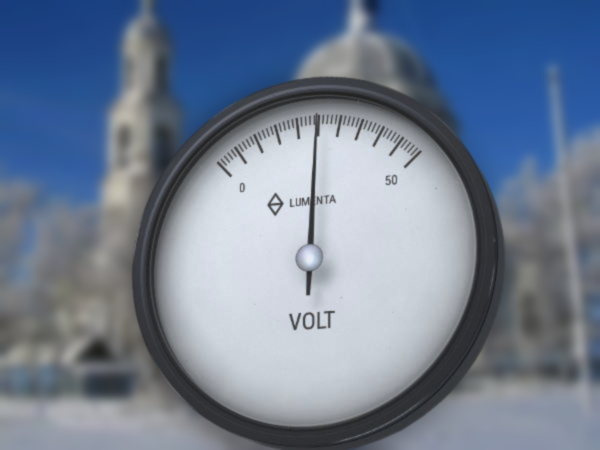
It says 25 V
